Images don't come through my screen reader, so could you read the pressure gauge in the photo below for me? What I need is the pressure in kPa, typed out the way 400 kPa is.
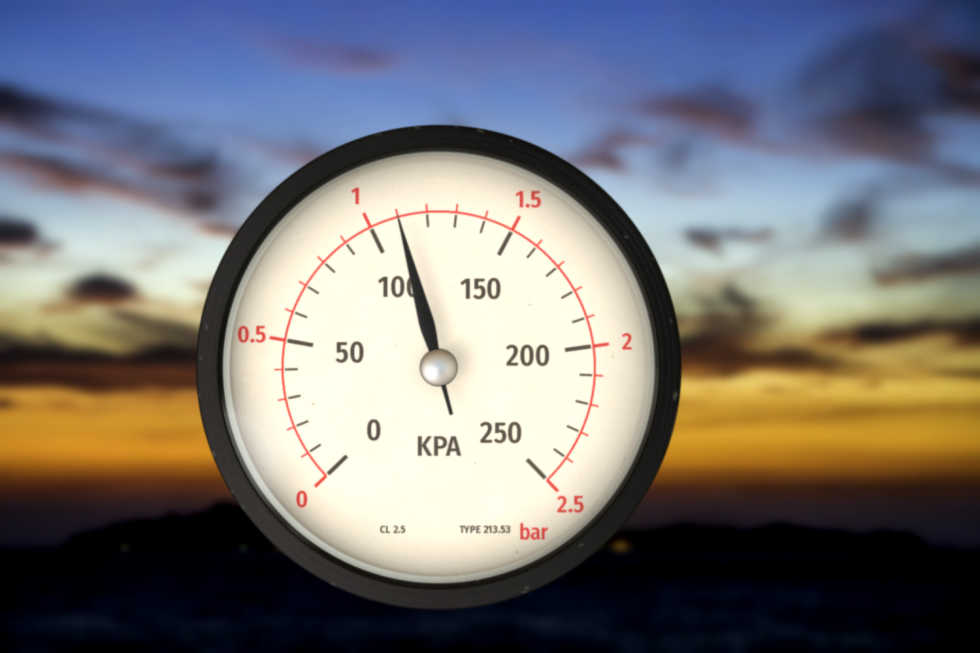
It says 110 kPa
